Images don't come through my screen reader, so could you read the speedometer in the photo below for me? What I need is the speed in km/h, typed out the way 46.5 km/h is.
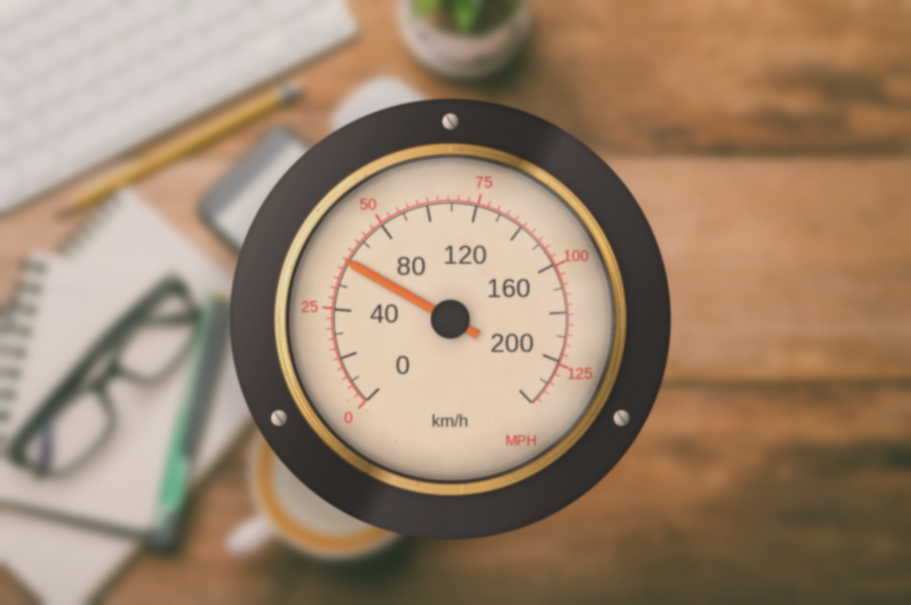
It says 60 km/h
